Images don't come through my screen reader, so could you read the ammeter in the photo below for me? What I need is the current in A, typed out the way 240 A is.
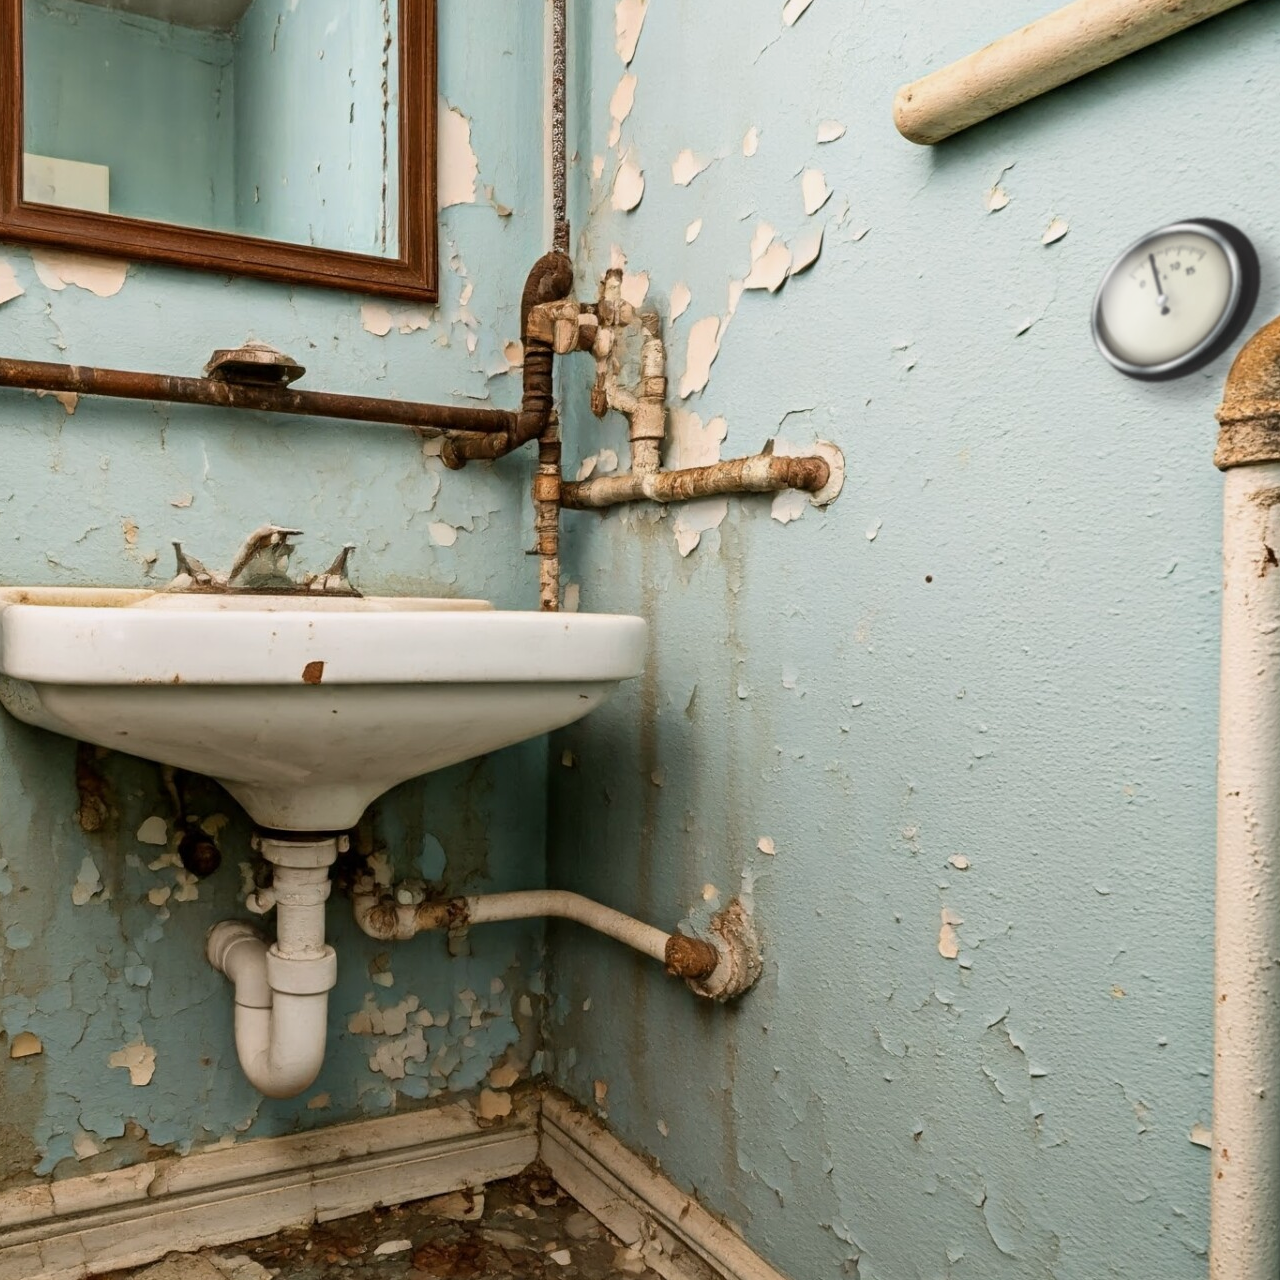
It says 5 A
